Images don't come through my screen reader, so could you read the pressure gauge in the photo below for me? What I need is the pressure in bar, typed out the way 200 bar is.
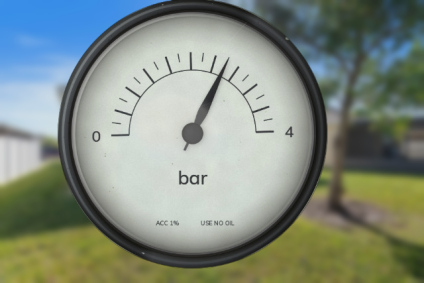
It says 2.6 bar
